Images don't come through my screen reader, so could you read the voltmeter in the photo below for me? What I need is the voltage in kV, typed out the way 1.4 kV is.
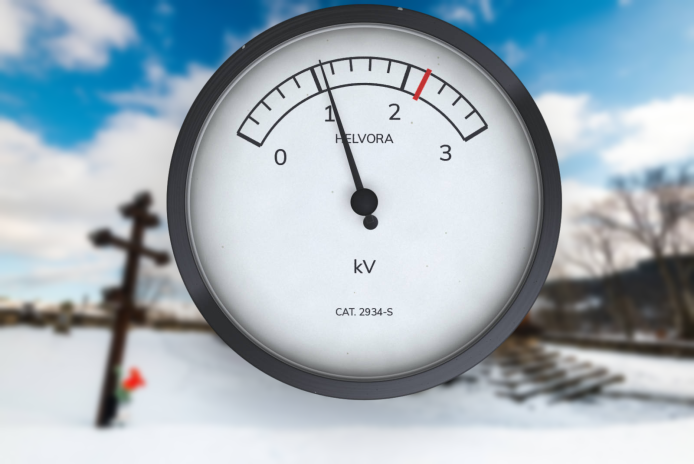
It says 1.1 kV
